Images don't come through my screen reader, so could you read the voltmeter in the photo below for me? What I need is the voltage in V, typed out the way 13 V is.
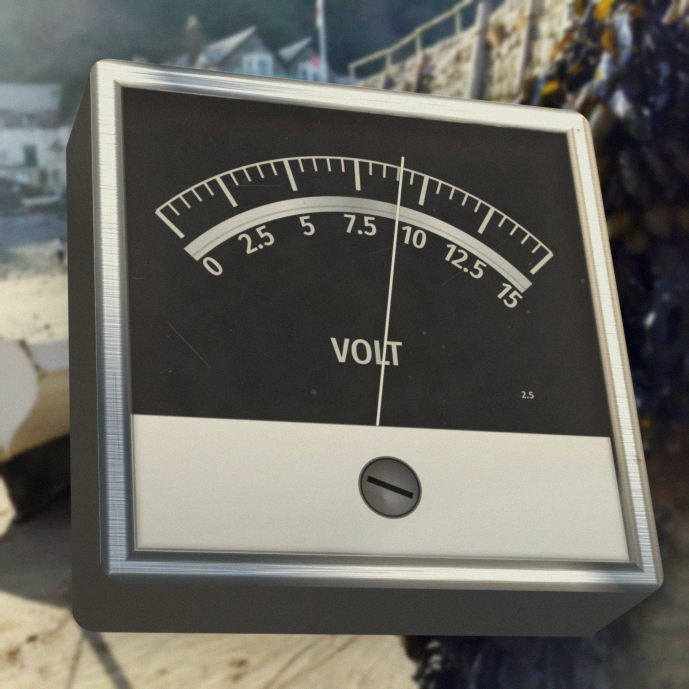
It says 9 V
